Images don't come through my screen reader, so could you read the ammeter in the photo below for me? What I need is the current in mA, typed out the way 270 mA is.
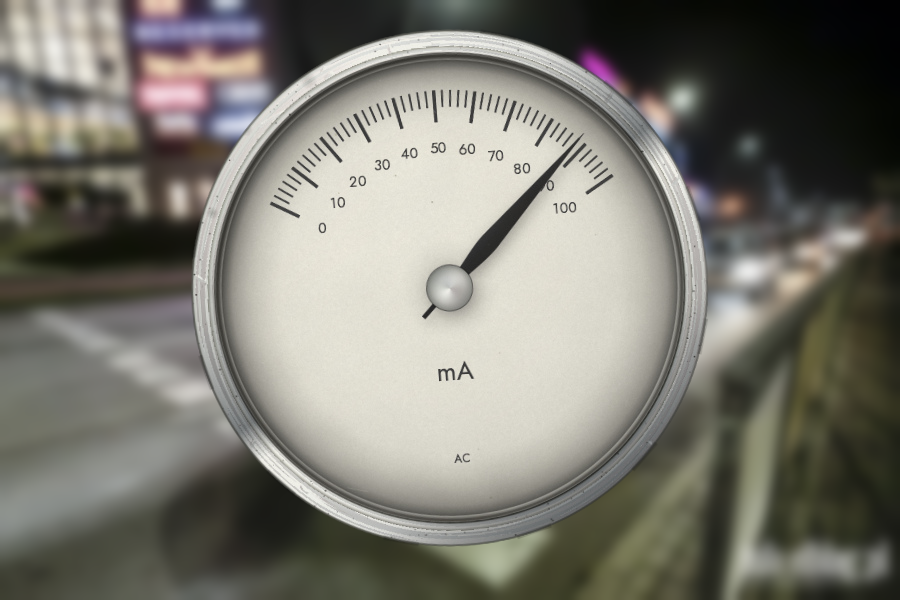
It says 88 mA
